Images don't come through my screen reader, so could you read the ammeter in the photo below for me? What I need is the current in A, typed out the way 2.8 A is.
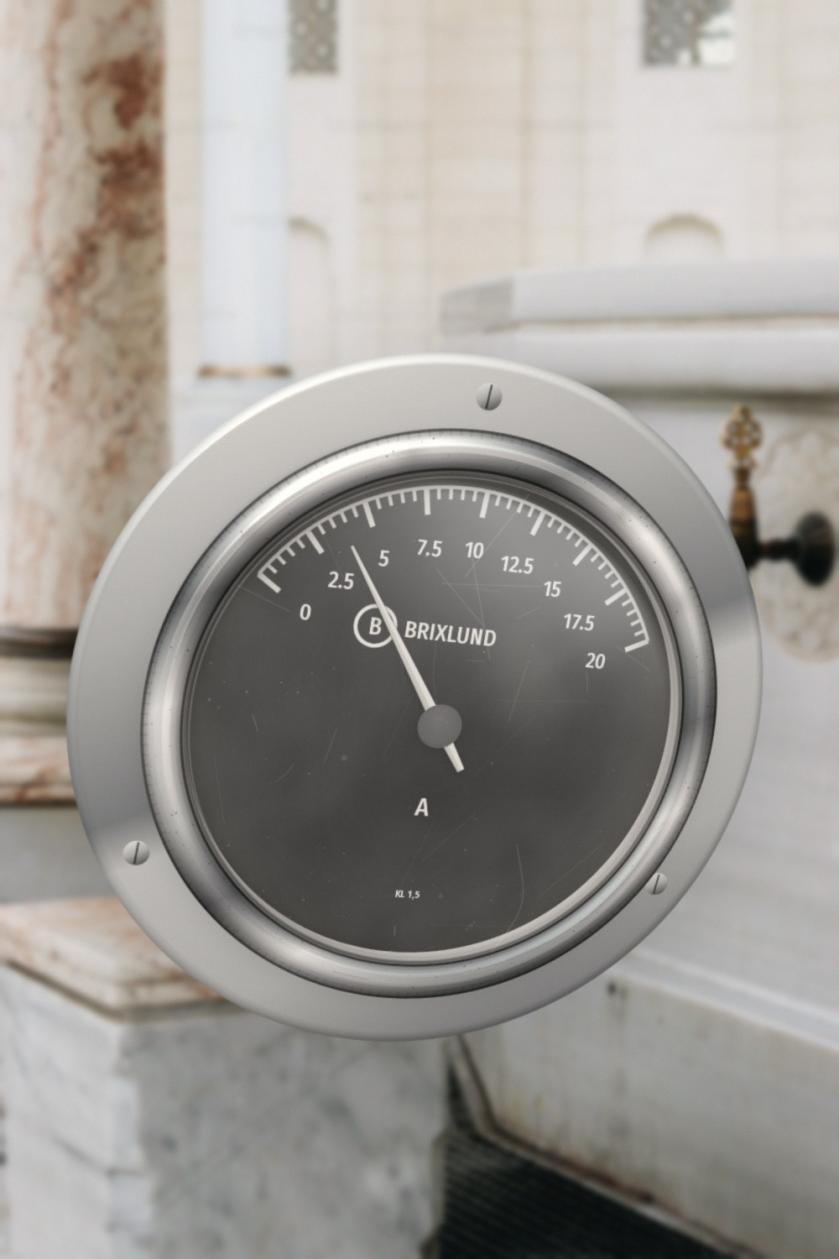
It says 3.75 A
